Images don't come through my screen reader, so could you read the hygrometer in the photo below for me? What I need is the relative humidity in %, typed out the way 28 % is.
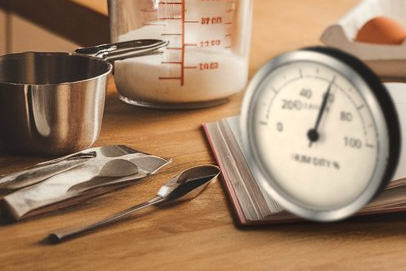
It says 60 %
